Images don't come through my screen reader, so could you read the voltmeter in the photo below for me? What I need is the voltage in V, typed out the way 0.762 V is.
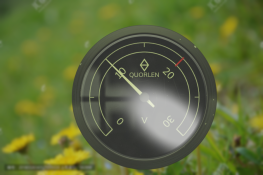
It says 10 V
